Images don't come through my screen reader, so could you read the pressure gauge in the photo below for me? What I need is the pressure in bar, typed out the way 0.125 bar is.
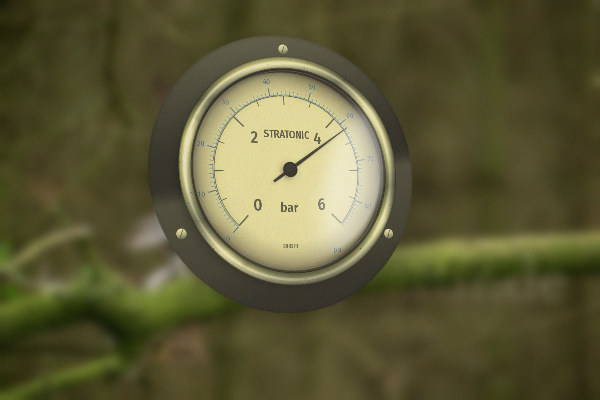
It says 4.25 bar
